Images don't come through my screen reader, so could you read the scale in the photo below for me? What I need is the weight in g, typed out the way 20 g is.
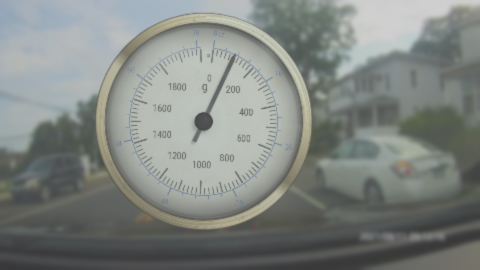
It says 100 g
